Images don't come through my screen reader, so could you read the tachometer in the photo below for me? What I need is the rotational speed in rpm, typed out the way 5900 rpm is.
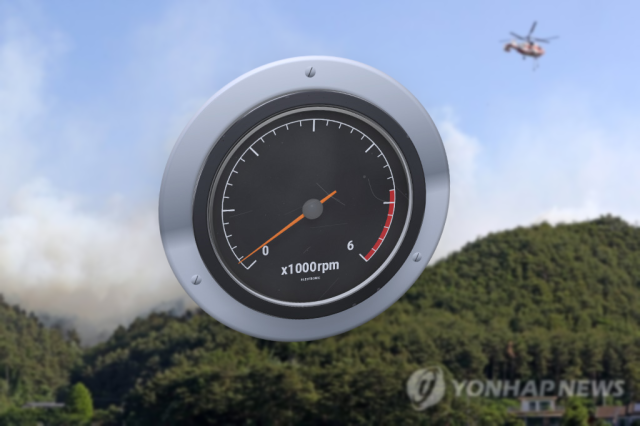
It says 200 rpm
